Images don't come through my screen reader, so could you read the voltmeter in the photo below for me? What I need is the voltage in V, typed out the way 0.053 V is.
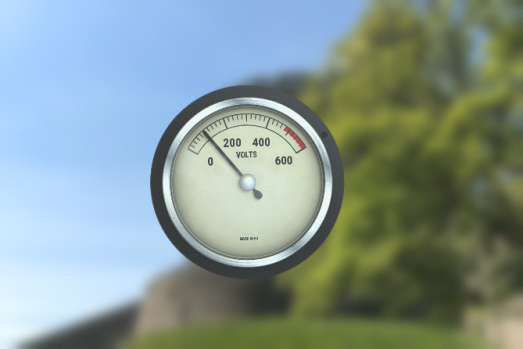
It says 100 V
